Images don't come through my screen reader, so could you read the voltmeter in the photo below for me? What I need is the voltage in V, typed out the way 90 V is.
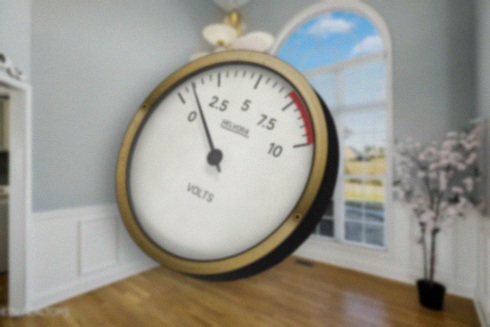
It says 1 V
